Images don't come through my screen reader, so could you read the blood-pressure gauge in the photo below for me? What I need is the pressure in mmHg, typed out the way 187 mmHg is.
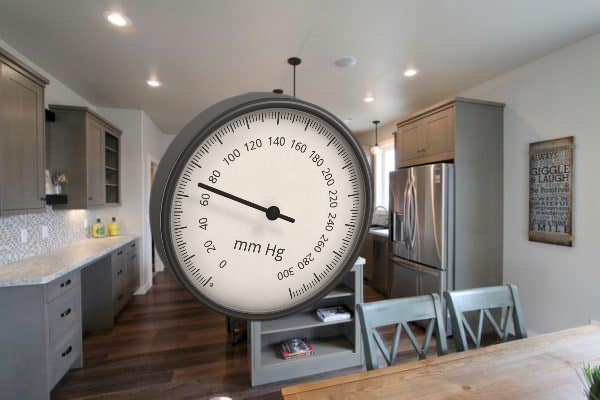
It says 70 mmHg
